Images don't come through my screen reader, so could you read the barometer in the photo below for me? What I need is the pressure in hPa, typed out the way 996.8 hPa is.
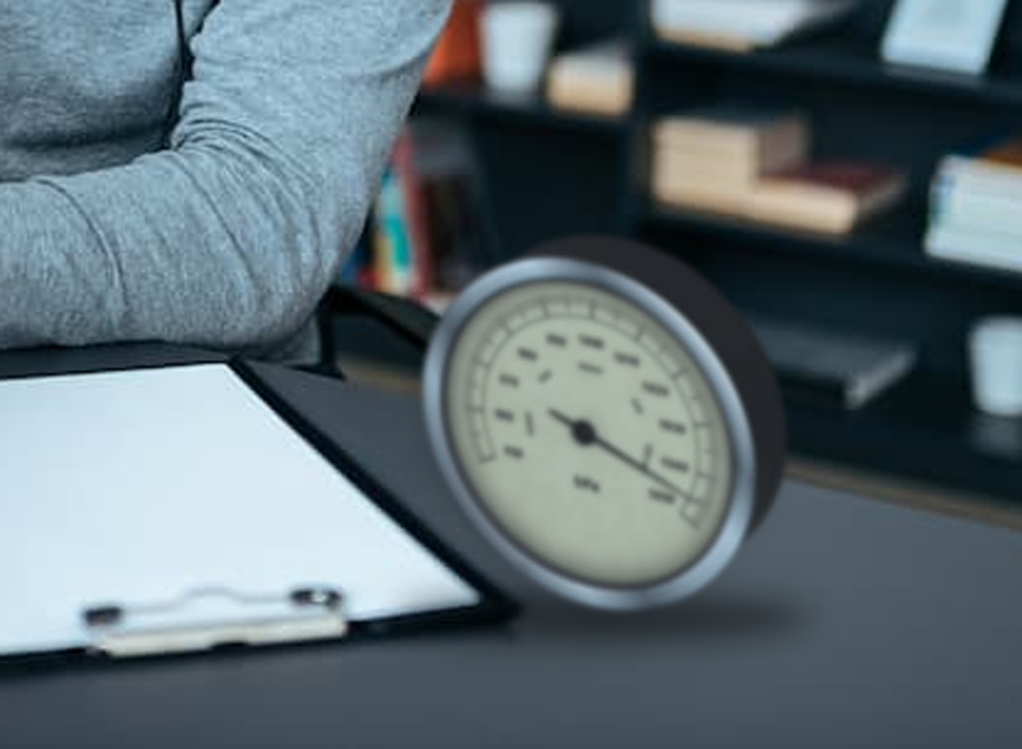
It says 1045 hPa
